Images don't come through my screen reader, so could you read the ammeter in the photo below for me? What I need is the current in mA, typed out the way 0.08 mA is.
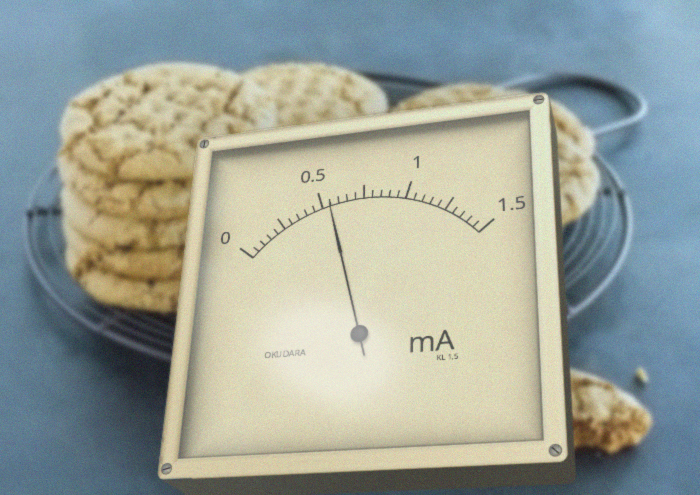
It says 0.55 mA
